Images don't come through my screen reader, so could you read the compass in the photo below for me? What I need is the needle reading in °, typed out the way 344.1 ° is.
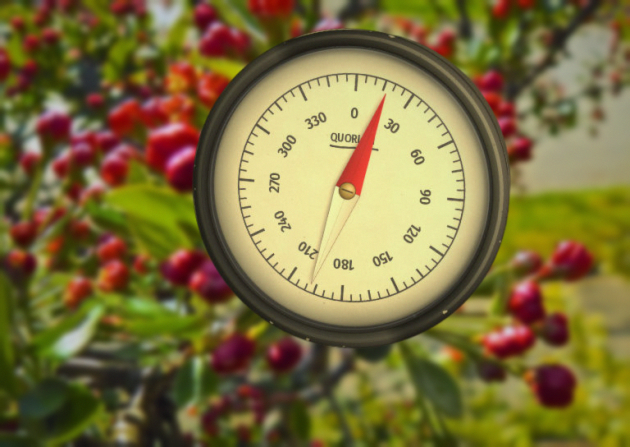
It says 17.5 °
